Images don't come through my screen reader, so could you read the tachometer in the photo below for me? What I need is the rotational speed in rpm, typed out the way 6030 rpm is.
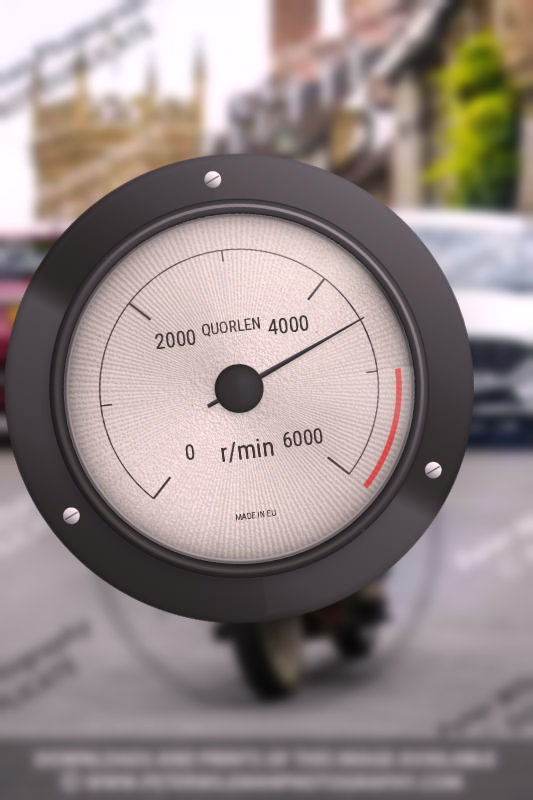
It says 4500 rpm
